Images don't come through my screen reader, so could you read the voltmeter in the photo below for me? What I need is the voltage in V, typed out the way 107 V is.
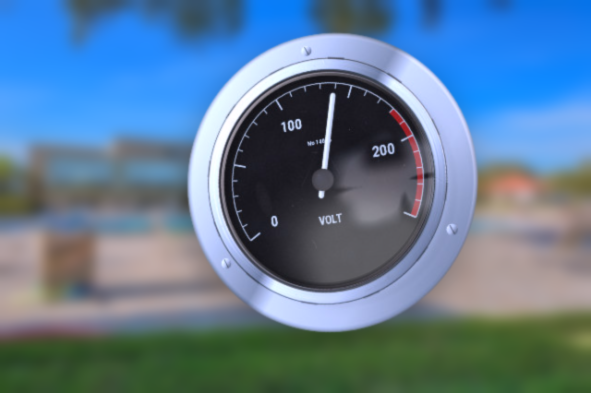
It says 140 V
